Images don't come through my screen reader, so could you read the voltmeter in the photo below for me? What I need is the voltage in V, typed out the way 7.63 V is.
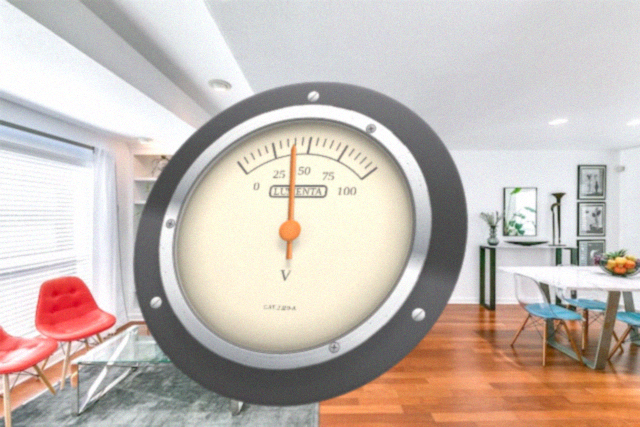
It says 40 V
